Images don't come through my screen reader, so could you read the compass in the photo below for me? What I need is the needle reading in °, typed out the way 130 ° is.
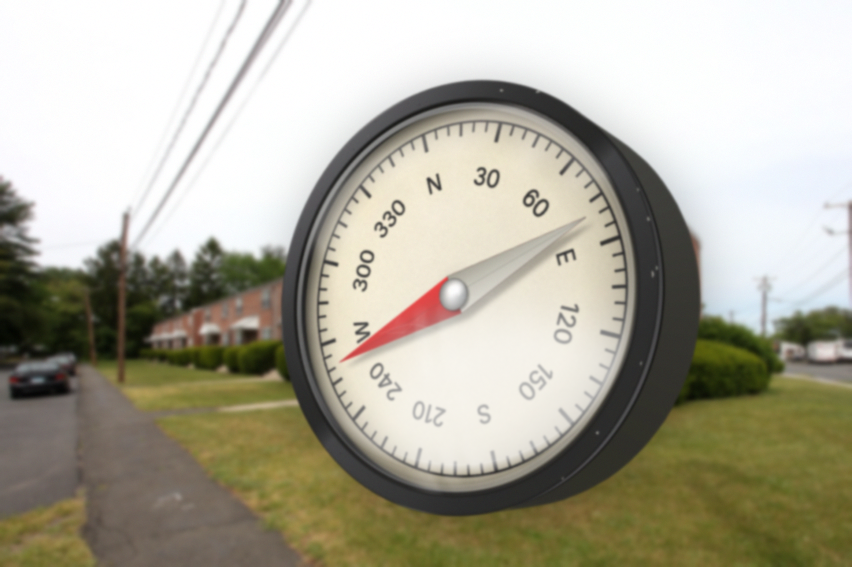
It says 260 °
